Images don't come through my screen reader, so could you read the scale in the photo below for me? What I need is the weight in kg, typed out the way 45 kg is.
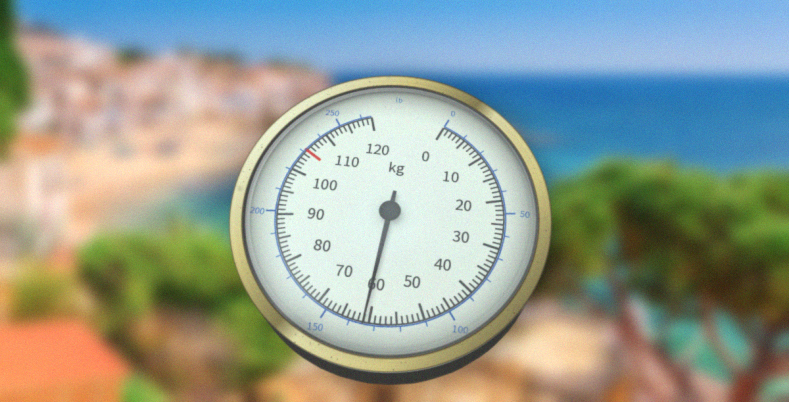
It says 61 kg
